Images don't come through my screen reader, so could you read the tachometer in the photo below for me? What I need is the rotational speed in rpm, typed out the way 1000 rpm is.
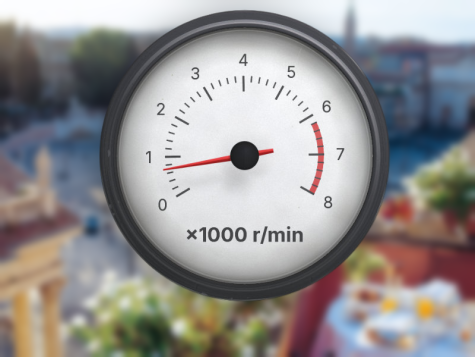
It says 700 rpm
